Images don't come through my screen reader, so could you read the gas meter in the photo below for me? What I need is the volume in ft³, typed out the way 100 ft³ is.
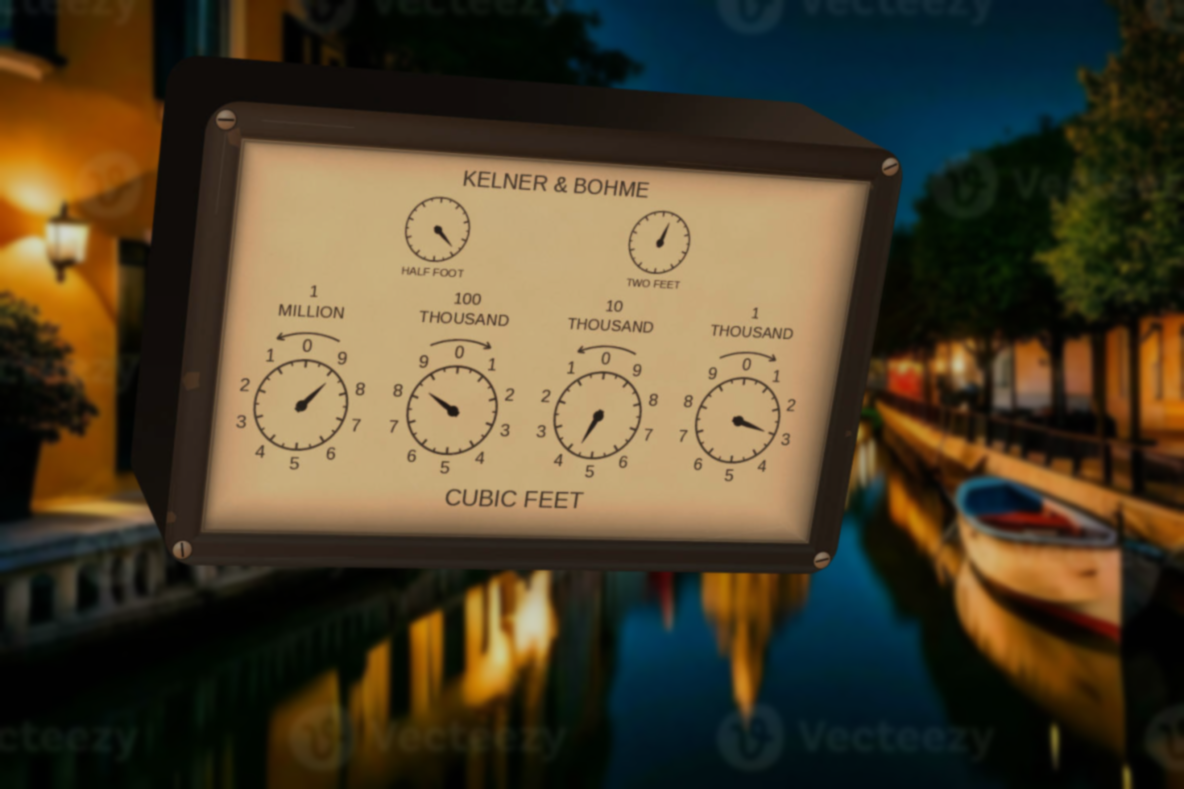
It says 884300 ft³
